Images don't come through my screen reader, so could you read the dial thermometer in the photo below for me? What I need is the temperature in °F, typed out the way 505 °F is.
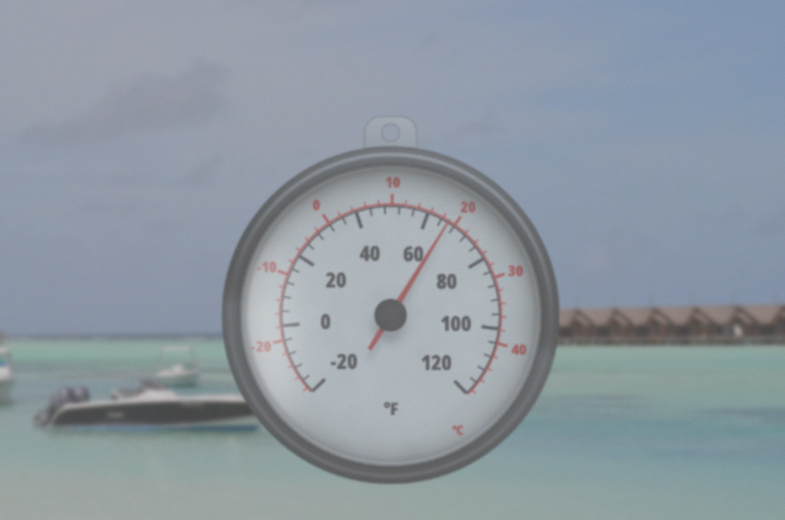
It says 66 °F
